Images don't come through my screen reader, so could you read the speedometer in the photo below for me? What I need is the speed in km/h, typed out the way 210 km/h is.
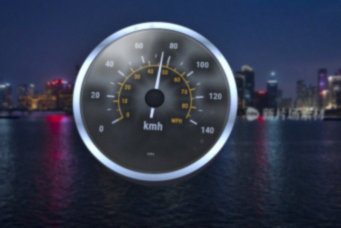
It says 75 km/h
